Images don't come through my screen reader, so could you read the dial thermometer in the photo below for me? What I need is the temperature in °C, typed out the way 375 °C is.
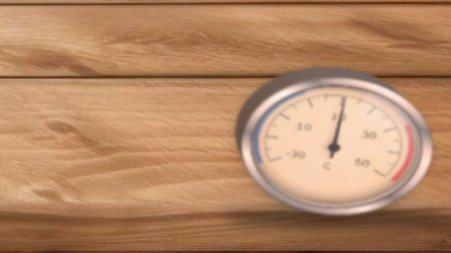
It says 10 °C
